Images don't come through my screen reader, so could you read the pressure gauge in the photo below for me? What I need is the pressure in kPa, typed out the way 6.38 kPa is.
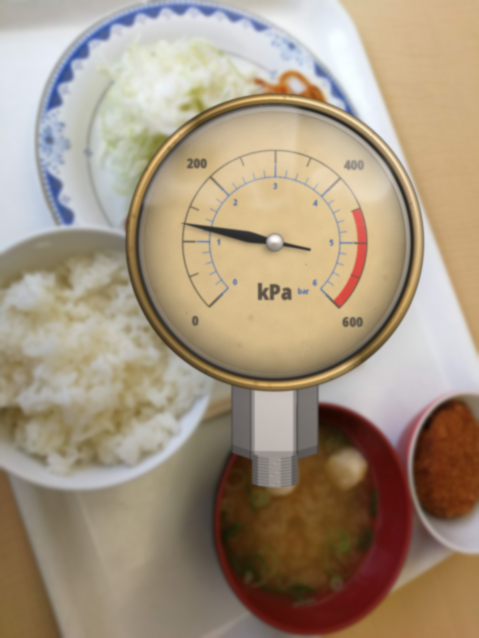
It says 125 kPa
